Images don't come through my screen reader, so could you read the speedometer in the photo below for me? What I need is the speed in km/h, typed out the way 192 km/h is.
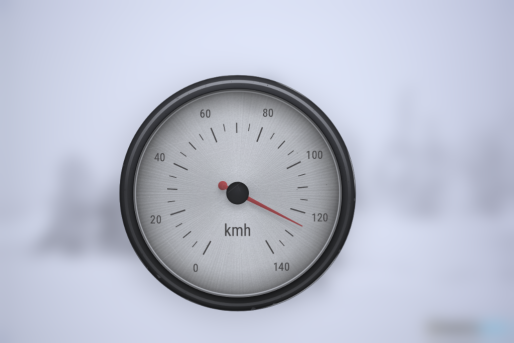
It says 125 km/h
